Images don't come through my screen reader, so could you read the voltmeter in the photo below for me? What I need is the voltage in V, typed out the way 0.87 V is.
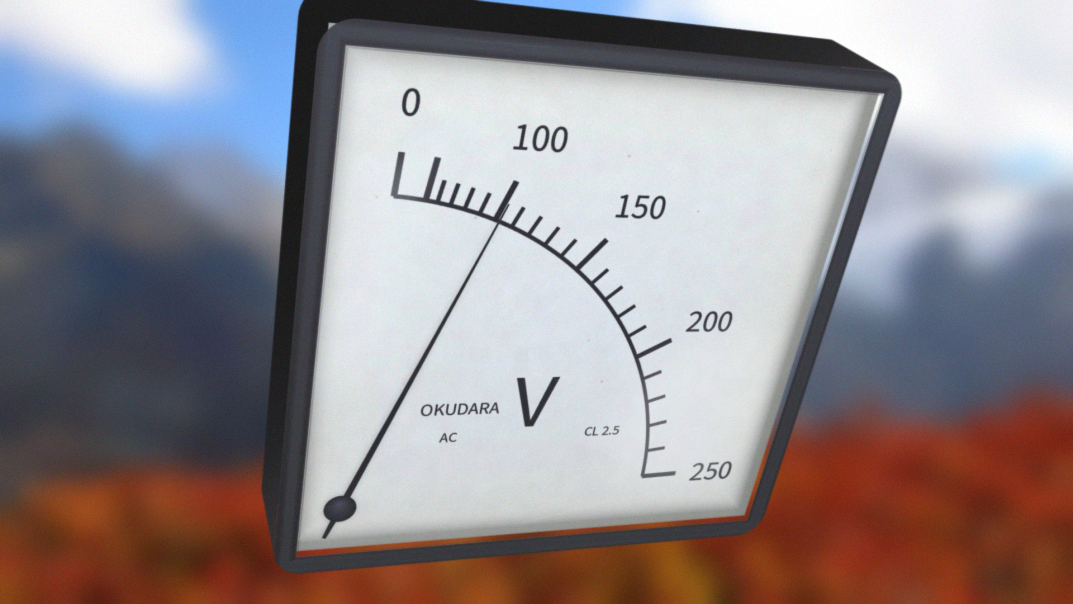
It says 100 V
